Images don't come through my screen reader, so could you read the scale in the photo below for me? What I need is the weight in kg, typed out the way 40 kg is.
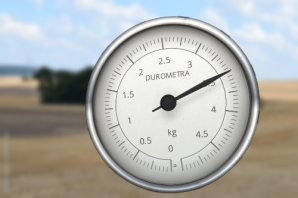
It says 3.5 kg
